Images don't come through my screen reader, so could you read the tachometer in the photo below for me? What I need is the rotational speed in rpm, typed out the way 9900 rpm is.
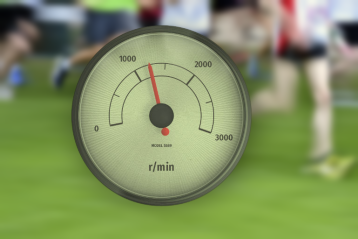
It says 1250 rpm
